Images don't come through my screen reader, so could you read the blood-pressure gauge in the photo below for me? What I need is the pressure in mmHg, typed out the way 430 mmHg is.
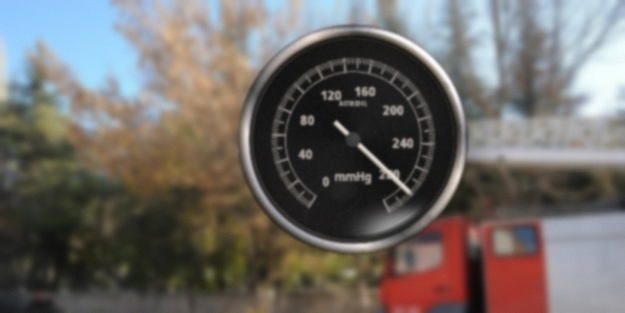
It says 280 mmHg
